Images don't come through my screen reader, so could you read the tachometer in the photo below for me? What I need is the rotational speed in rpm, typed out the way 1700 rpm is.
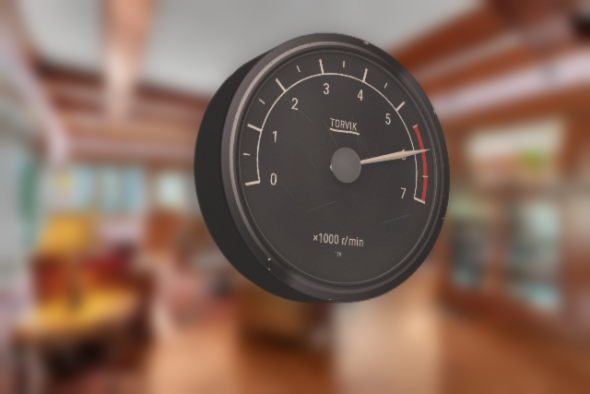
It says 6000 rpm
